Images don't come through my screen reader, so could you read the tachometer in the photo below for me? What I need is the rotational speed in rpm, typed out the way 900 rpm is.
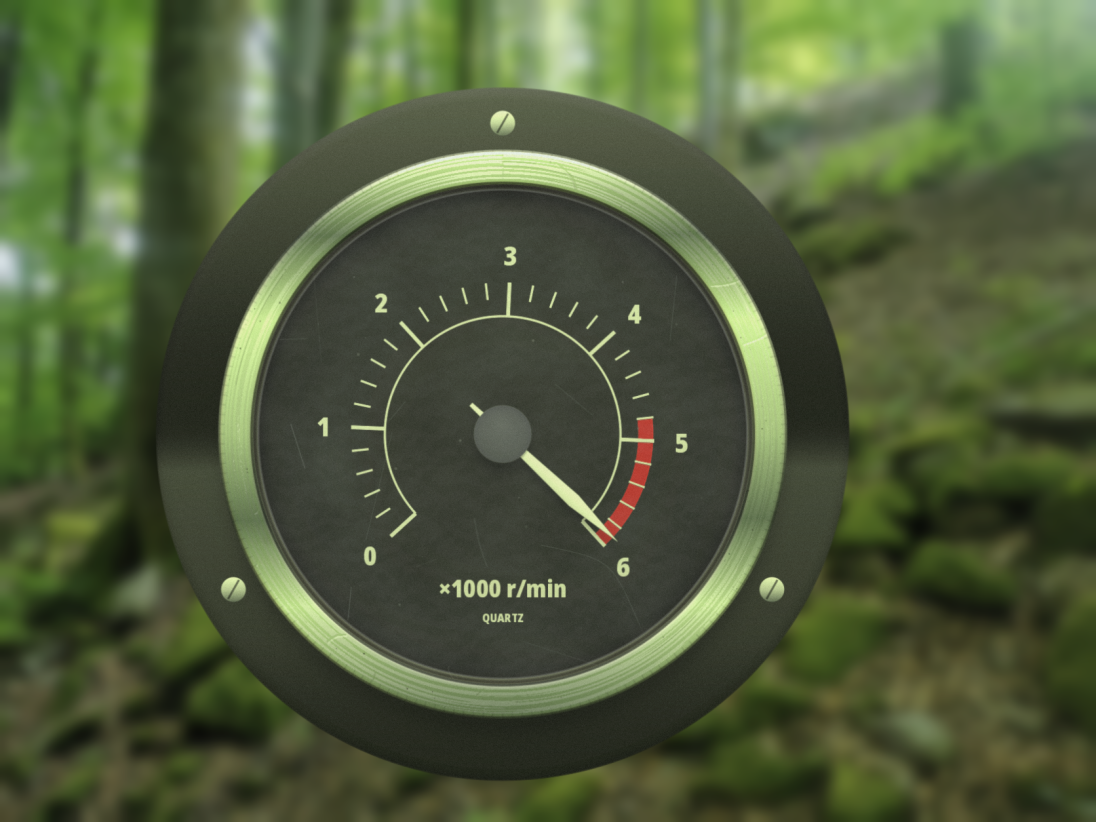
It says 5900 rpm
